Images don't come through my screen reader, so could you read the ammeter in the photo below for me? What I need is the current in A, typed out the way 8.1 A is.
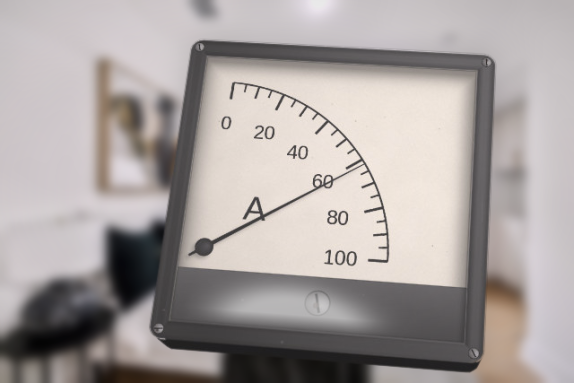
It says 62.5 A
